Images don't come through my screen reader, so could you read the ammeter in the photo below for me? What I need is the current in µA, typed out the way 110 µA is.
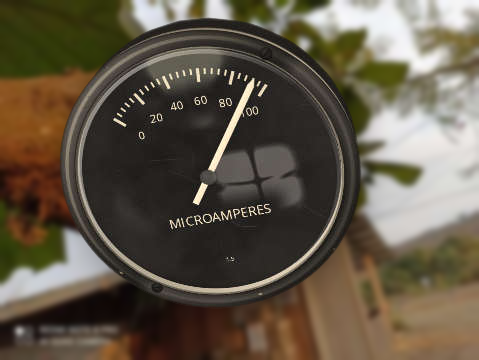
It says 92 µA
